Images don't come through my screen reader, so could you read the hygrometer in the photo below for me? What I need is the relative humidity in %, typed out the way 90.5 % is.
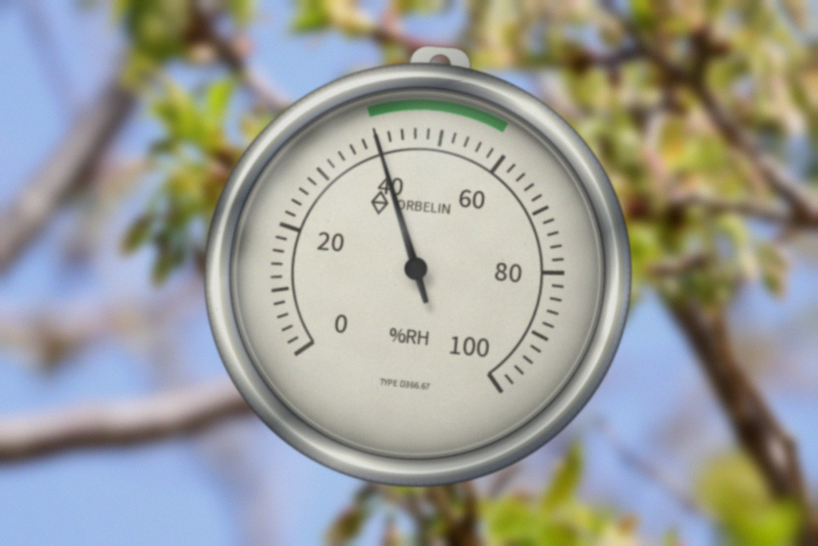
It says 40 %
